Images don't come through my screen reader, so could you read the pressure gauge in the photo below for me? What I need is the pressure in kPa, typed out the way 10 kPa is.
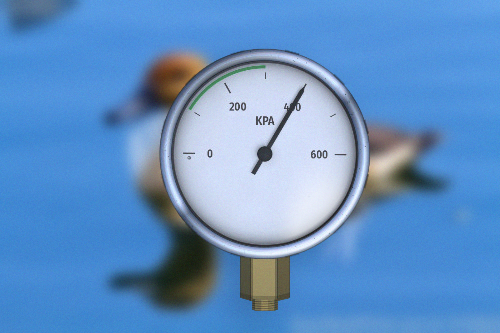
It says 400 kPa
